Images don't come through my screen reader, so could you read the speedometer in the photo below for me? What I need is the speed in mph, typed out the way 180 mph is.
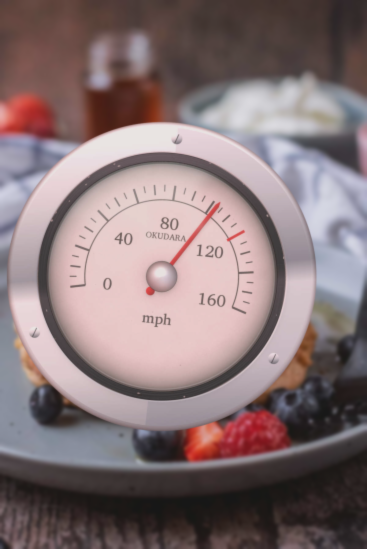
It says 102.5 mph
